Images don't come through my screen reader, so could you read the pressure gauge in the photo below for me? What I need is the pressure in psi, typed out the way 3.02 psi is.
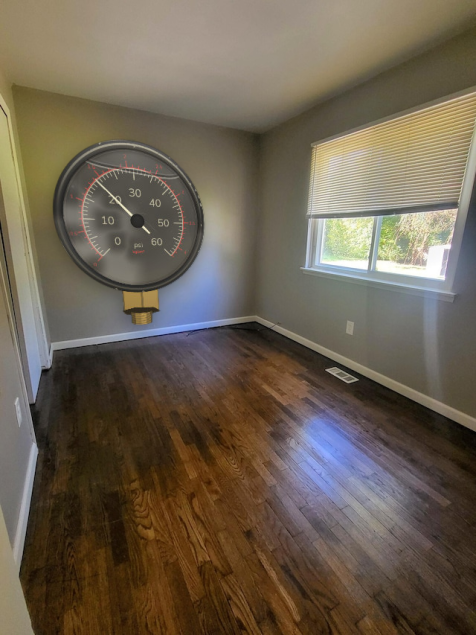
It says 20 psi
